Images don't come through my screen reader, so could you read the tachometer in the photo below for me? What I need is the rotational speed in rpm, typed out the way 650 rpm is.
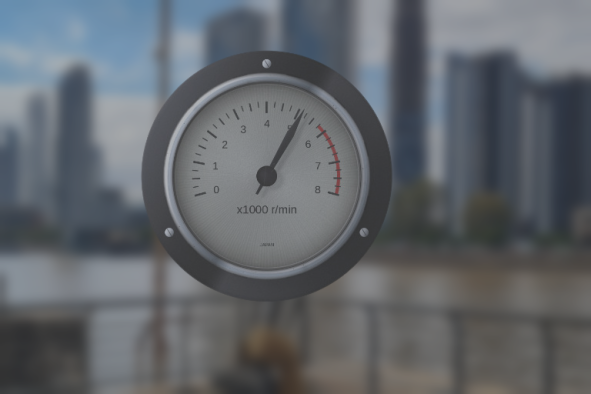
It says 5125 rpm
